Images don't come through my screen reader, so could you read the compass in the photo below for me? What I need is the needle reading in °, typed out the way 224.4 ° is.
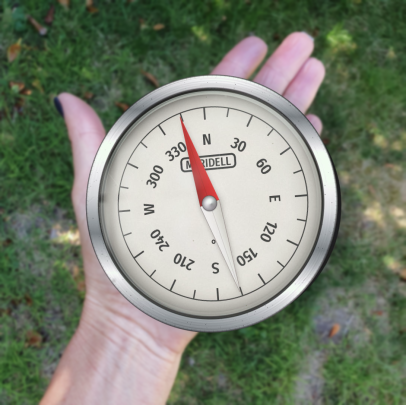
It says 345 °
